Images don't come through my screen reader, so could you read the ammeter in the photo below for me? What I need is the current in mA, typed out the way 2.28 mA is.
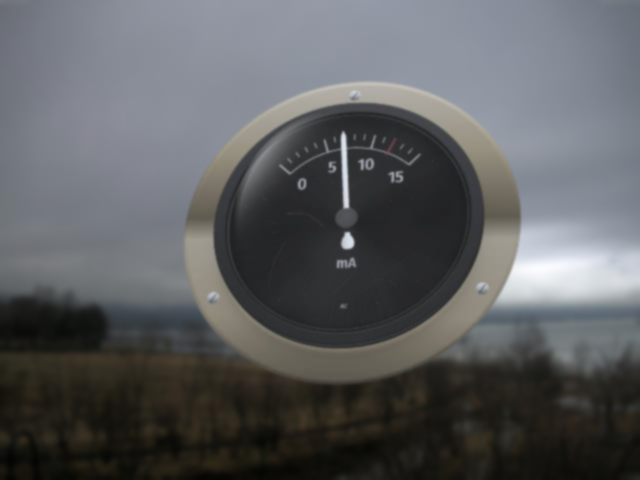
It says 7 mA
